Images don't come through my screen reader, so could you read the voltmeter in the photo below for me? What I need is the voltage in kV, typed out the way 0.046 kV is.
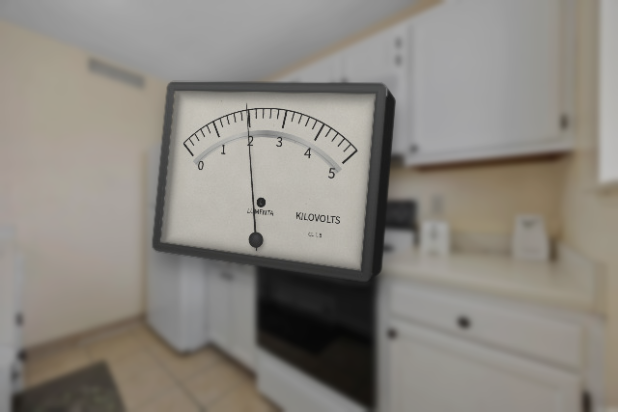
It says 2 kV
